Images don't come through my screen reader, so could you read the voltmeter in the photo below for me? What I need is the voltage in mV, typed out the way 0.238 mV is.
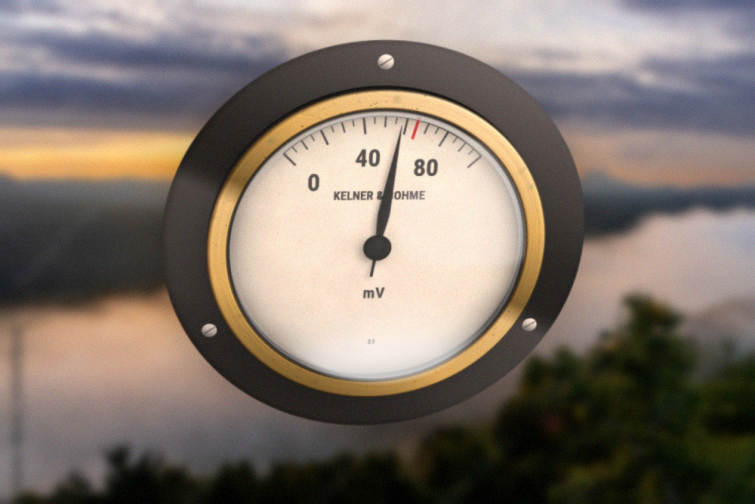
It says 57.5 mV
